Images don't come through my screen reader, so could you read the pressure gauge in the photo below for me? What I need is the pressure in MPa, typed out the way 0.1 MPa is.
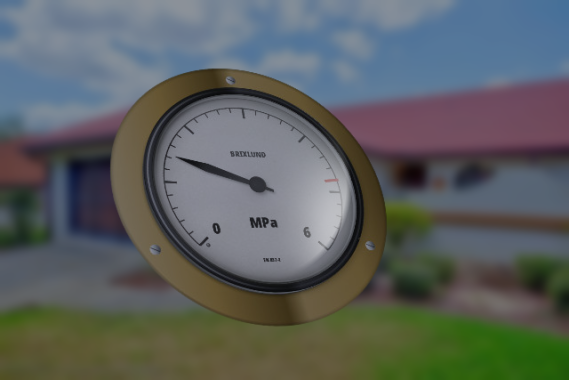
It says 1.4 MPa
